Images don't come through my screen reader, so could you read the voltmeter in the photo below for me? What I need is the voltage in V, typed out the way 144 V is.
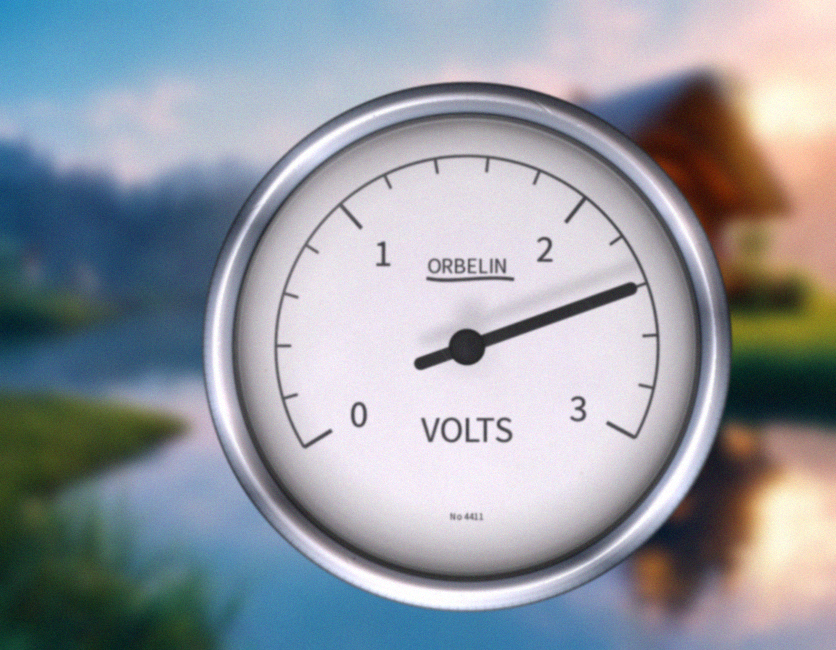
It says 2.4 V
